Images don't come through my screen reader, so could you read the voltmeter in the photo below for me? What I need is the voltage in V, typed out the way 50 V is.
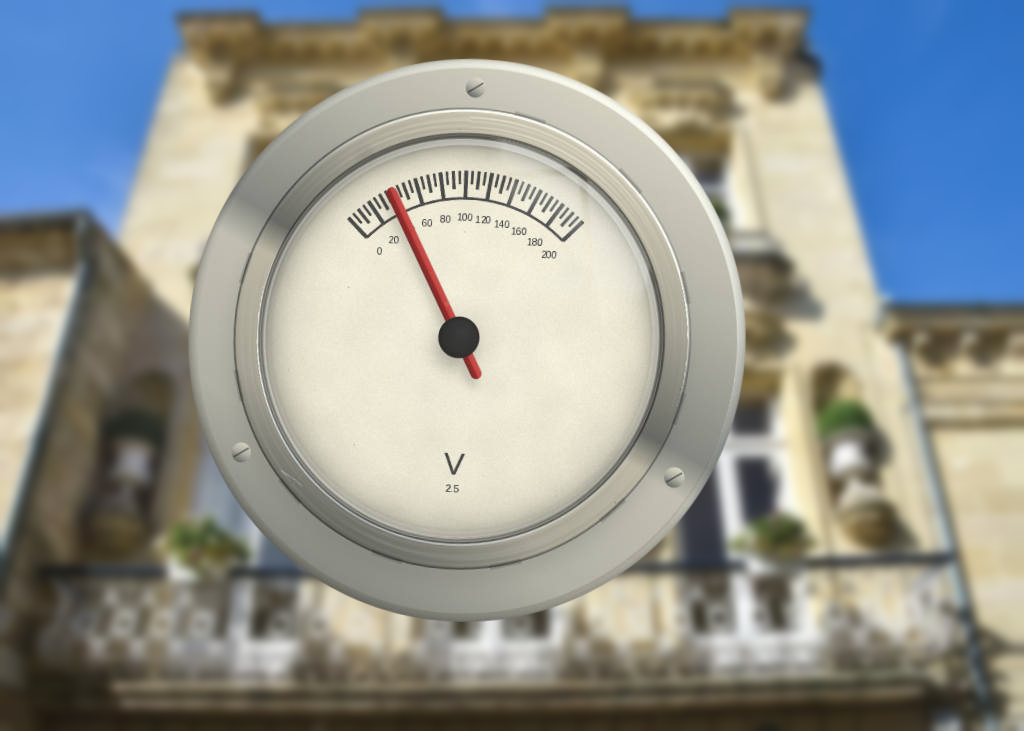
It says 40 V
